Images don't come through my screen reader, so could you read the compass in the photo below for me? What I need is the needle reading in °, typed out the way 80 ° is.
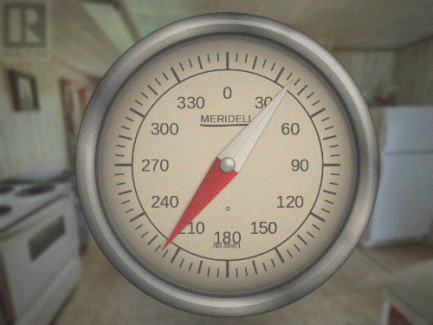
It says 217.5 °
